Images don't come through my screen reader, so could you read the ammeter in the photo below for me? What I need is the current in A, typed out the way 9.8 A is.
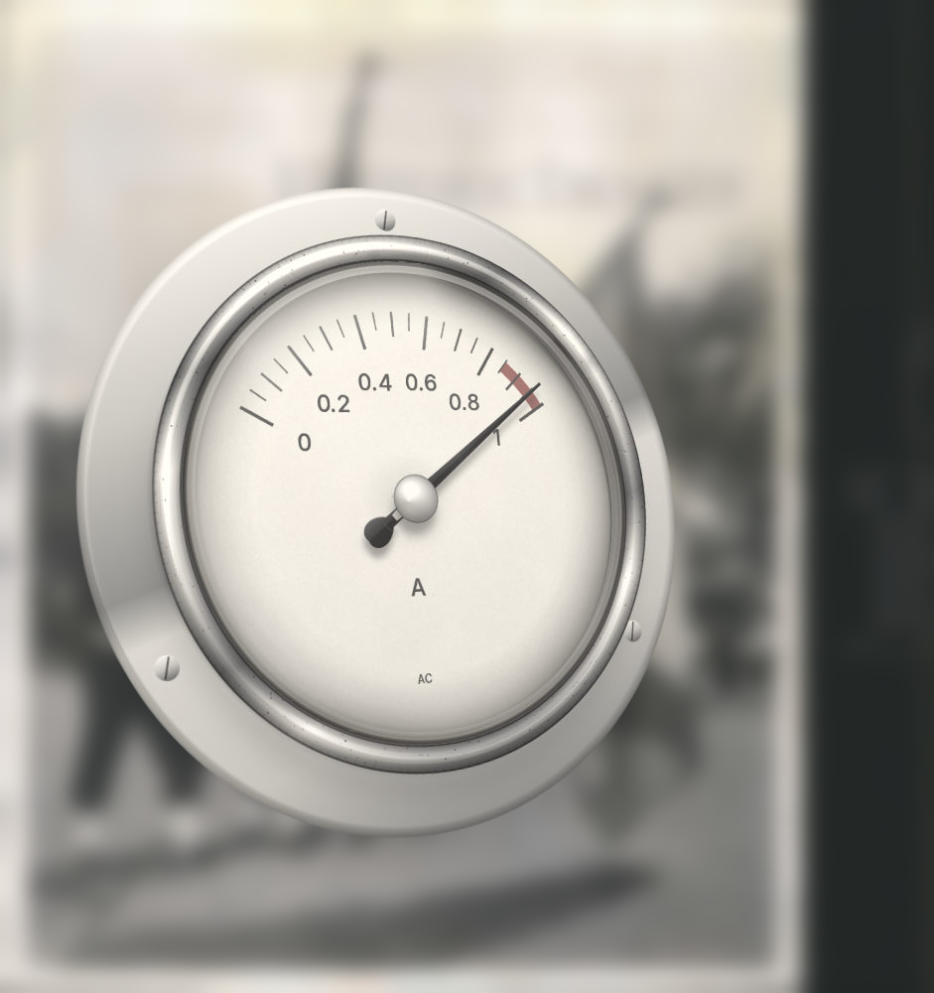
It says 0.95 A
